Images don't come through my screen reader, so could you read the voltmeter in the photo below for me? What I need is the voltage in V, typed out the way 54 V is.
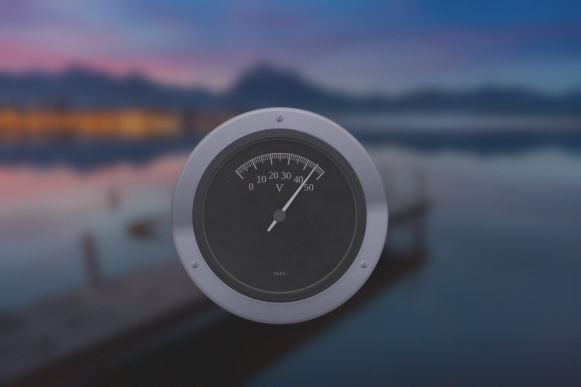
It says 45 V
